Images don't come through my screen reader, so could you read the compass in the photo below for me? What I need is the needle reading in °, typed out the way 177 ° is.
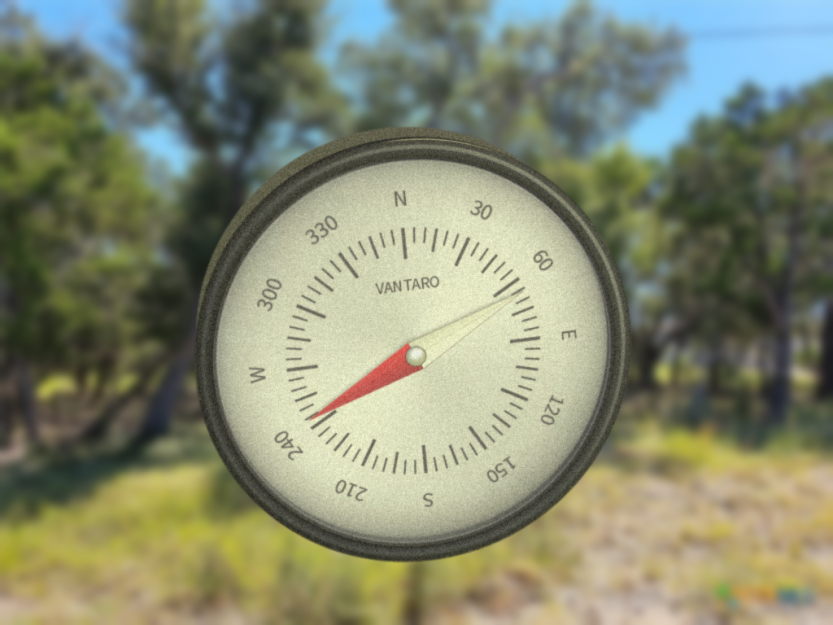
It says 245 °
